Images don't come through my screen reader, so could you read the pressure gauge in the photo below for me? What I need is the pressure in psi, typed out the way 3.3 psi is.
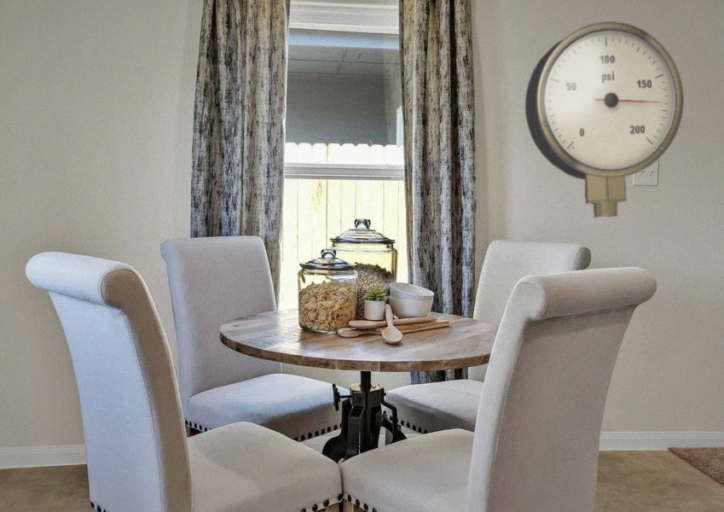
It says 170 psi
